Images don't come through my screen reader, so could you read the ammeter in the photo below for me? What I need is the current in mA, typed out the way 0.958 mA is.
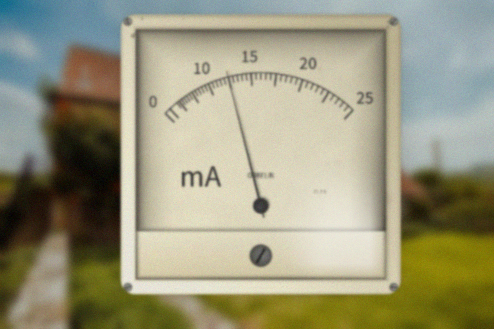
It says 12.5 mA
